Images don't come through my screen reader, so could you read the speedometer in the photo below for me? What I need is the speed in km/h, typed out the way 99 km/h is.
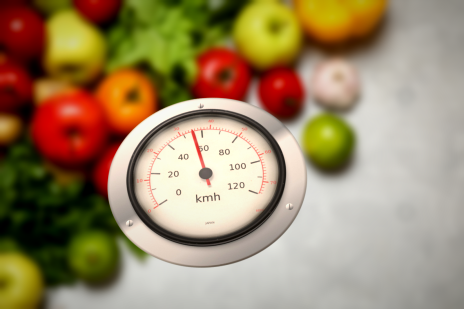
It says 55 km/h
